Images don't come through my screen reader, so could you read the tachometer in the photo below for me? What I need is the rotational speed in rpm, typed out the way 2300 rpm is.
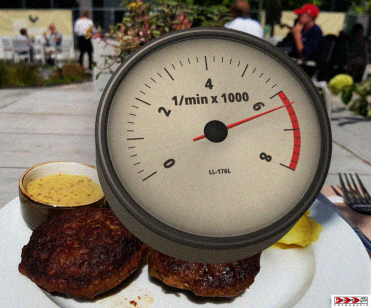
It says 6400 rpm
